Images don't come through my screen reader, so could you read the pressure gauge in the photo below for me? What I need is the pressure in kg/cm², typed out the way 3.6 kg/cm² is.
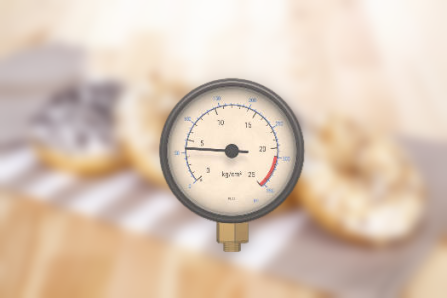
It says 4 kg/cm²
